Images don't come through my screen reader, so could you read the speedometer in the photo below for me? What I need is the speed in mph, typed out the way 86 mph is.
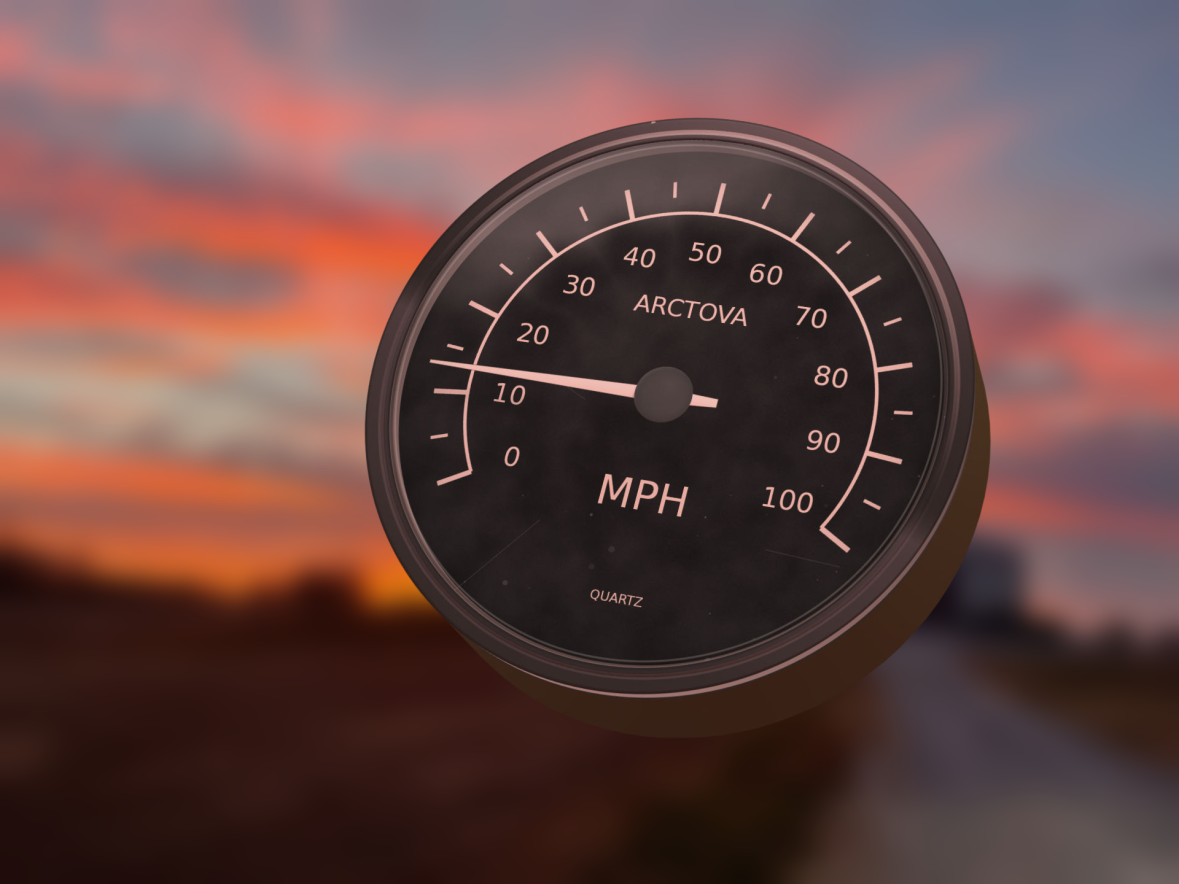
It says 12.5 mph
